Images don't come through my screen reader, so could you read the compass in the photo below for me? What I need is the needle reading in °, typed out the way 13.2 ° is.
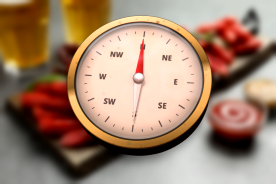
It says 0 °
